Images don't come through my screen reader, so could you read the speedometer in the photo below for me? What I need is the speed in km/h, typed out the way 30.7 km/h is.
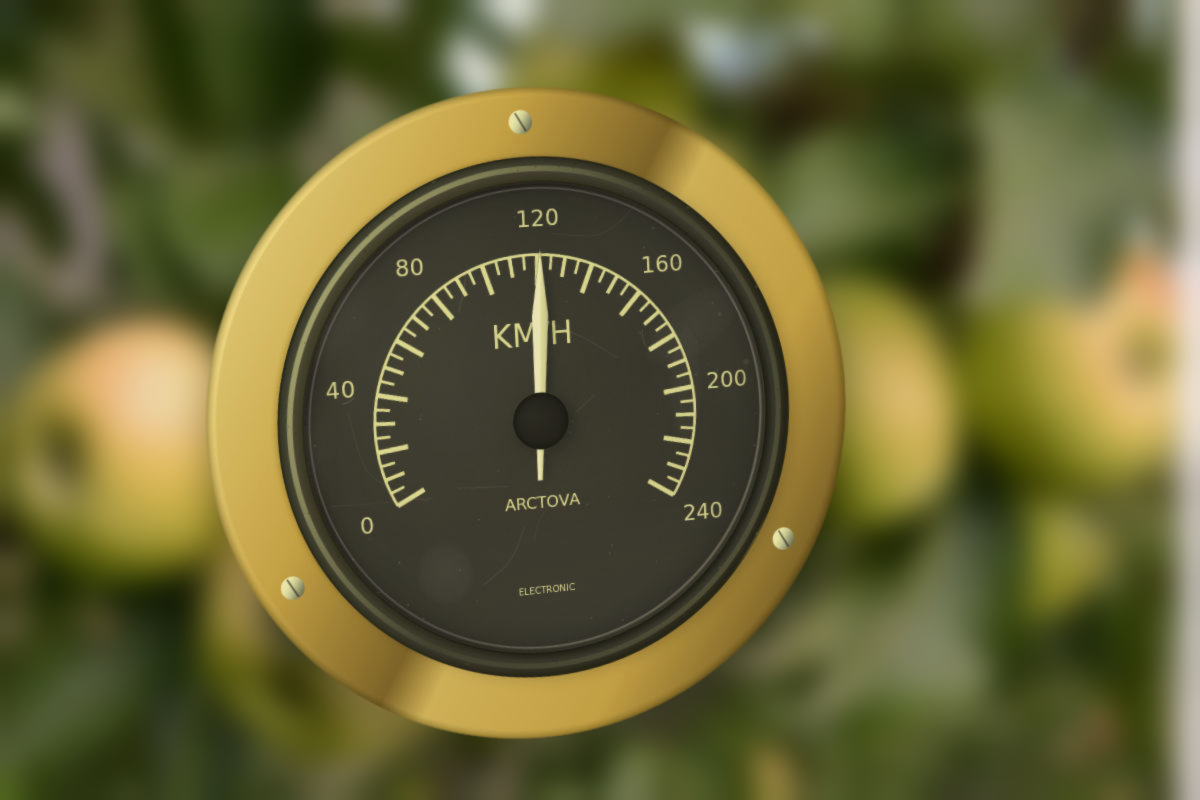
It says 120 km/h
